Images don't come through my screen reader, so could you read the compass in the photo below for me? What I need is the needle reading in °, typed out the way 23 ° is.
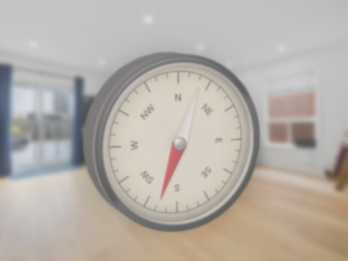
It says 200 °
